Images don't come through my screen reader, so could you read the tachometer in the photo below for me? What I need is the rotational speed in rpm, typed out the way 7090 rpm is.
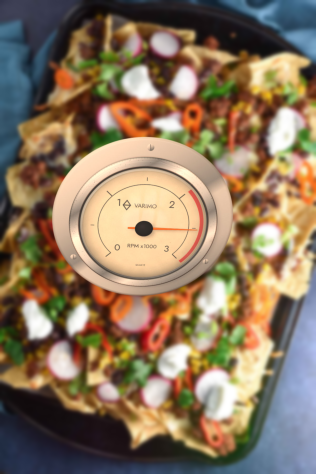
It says 2500 rpm
